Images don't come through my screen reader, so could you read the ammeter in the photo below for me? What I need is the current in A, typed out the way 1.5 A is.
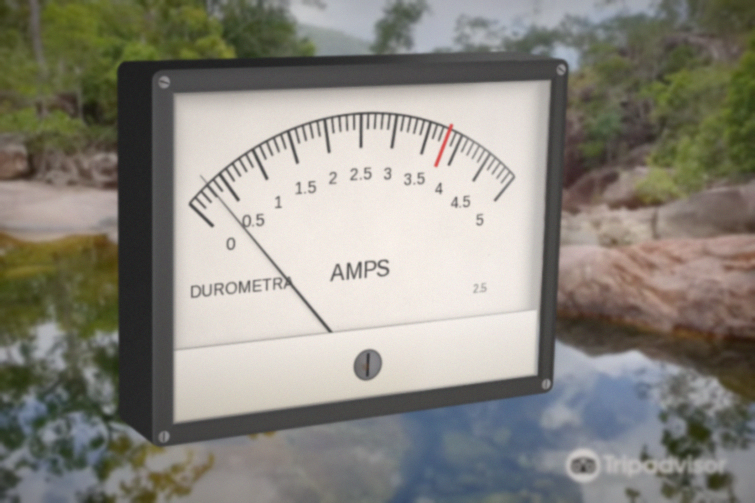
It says 0.3 A
